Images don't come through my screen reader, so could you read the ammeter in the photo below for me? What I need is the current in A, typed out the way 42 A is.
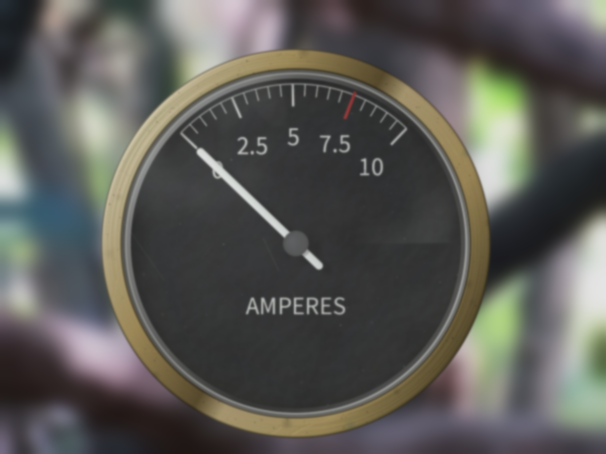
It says 0 A
